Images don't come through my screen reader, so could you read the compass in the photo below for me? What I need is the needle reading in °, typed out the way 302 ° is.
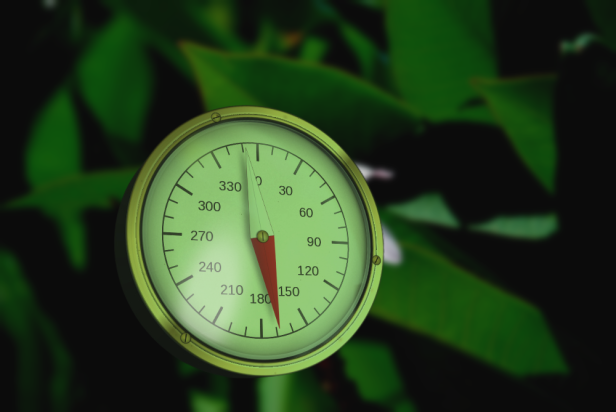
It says 170 °
